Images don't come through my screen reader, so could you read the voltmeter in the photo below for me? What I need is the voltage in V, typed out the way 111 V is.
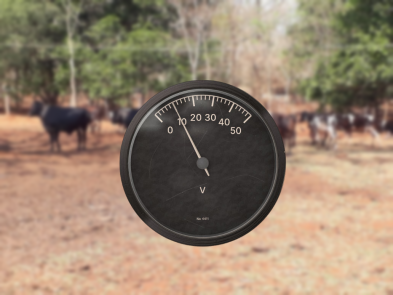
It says 10 V
